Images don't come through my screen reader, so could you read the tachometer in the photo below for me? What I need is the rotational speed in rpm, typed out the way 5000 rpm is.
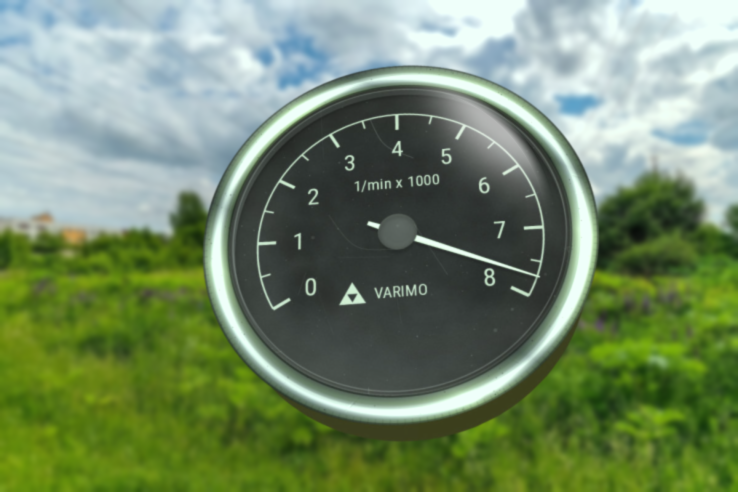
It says 7750 rpm
